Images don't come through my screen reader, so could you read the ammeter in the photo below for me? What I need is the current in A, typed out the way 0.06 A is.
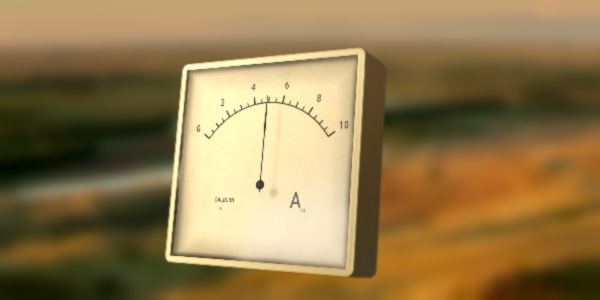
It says 5 A
